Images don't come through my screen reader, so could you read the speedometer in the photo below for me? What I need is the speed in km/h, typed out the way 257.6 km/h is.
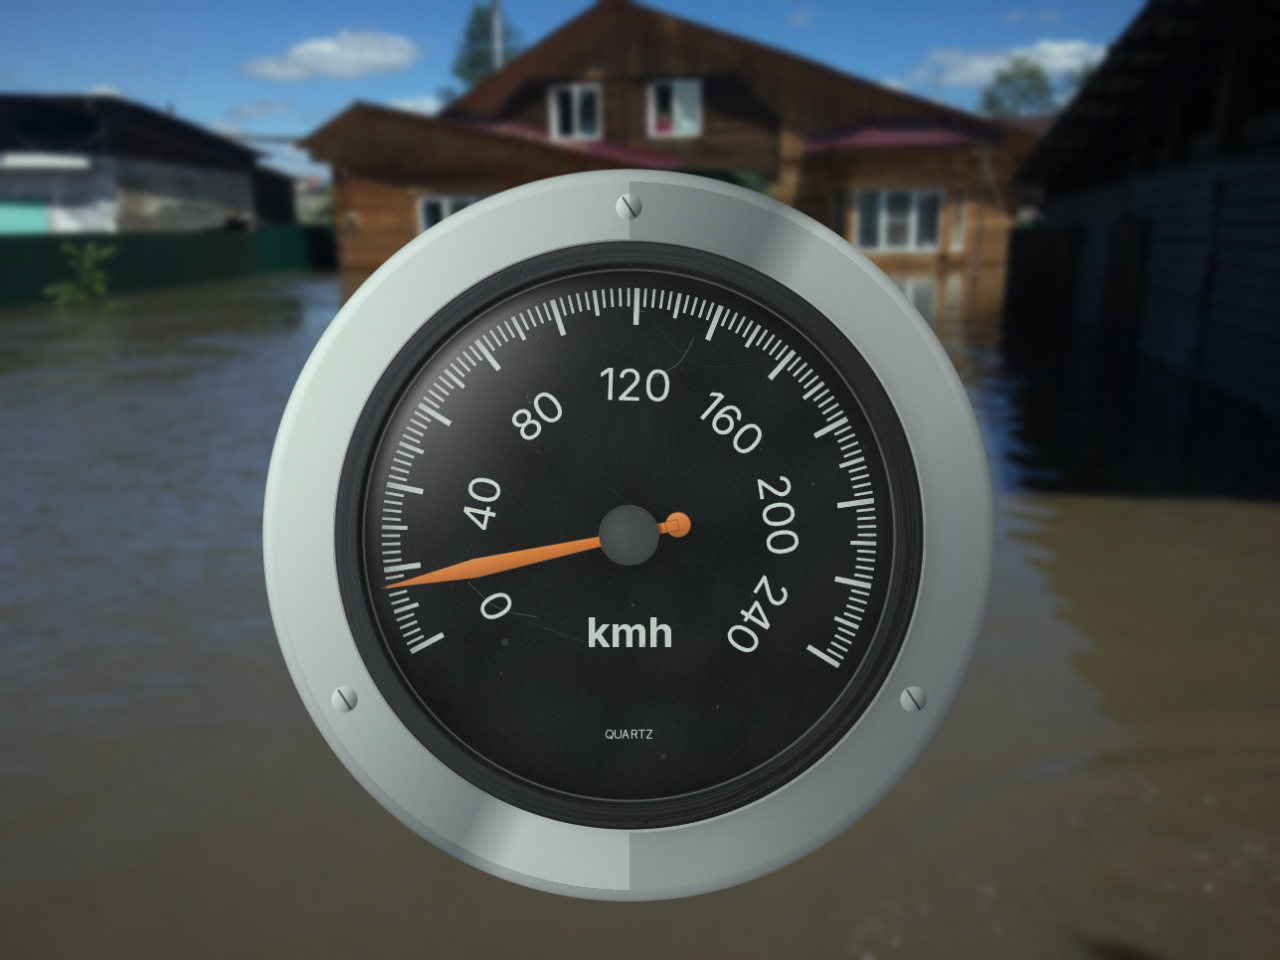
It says 16 km/h
